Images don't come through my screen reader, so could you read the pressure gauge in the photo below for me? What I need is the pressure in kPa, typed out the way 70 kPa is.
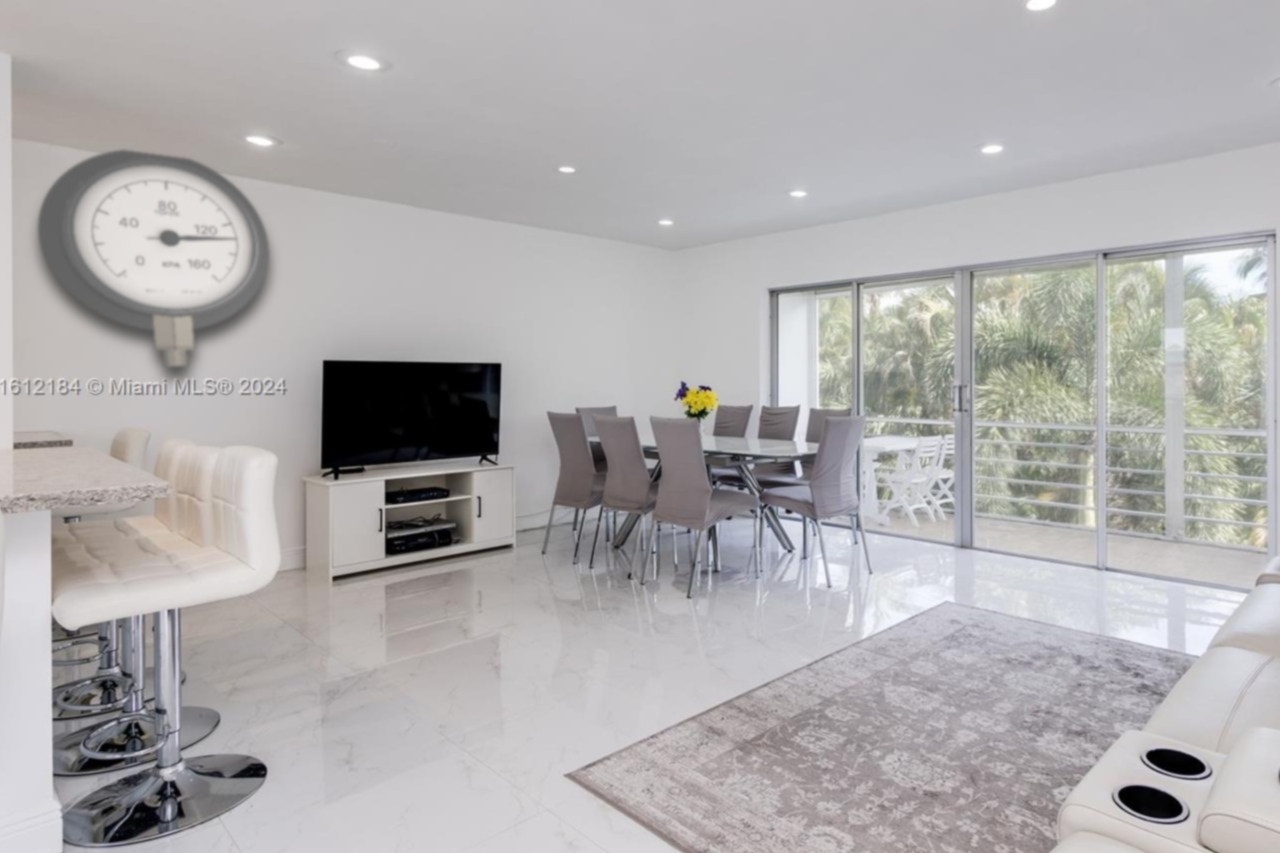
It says 130 kPa
